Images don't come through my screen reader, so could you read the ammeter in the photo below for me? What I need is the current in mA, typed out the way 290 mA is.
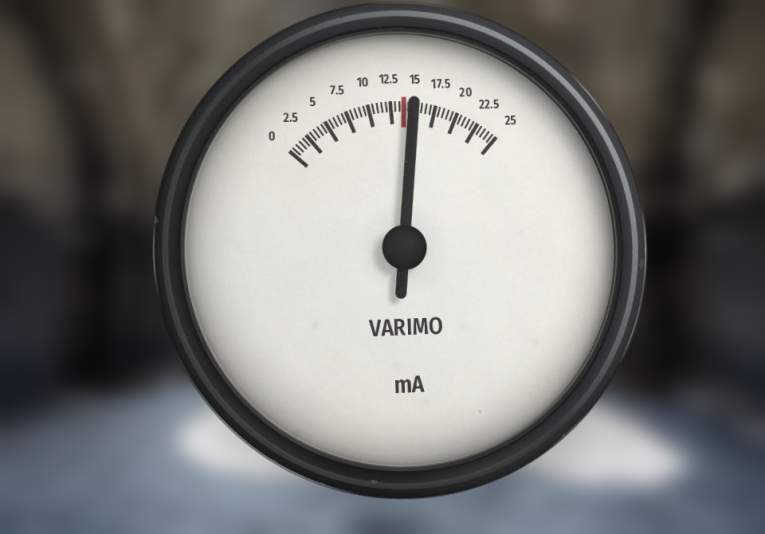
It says 15 mA
